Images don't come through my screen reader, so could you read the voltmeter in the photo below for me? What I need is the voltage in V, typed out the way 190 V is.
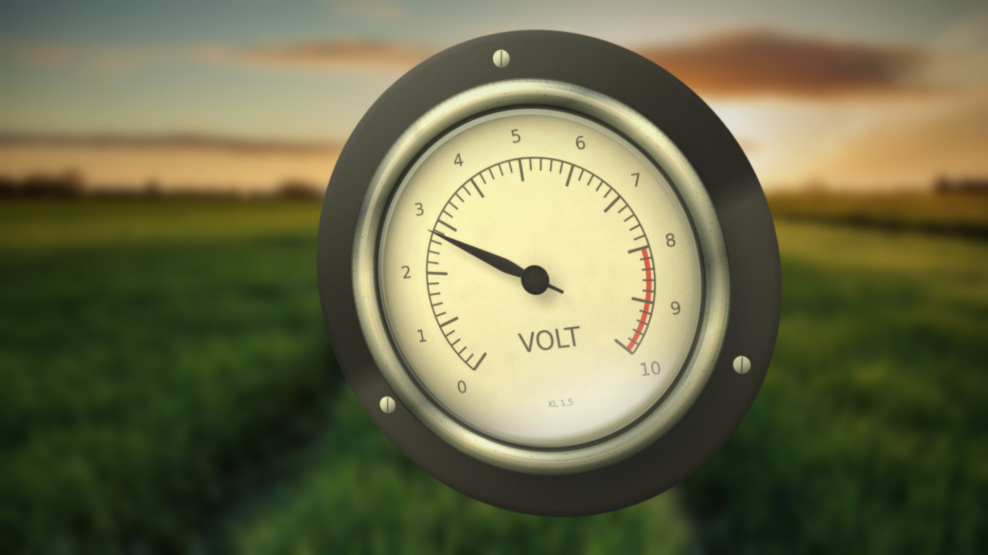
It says 2.8 V
